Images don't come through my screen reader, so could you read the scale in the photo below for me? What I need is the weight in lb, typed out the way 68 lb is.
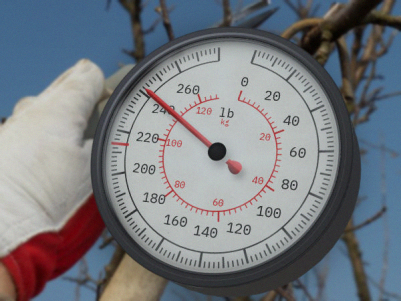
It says 242 lb
